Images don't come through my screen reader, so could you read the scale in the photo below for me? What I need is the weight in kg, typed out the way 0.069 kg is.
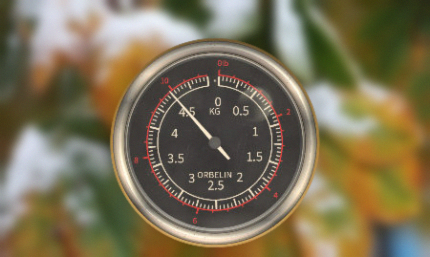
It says 4.5 kg
